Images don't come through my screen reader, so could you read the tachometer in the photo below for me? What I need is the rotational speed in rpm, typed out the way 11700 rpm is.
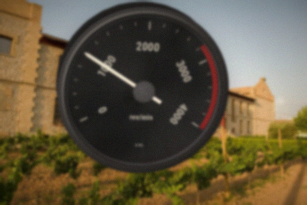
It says 1000 rpm
